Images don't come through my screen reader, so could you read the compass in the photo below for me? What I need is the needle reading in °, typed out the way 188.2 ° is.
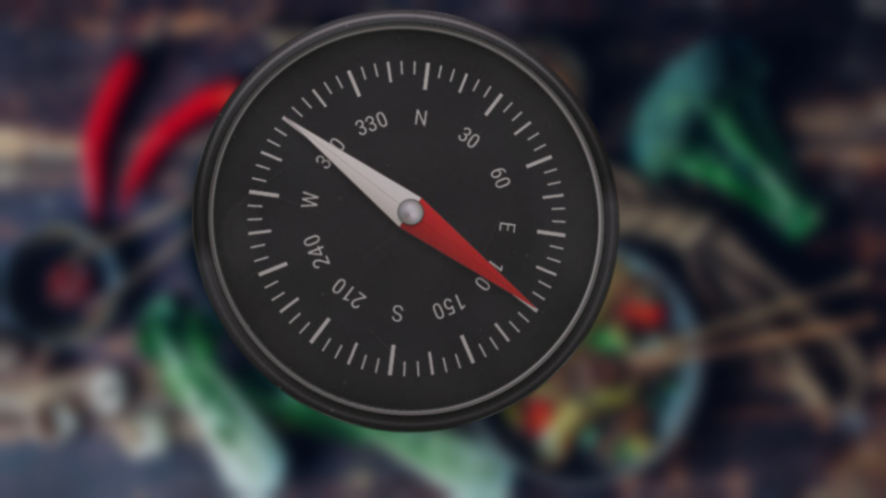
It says 120 °
